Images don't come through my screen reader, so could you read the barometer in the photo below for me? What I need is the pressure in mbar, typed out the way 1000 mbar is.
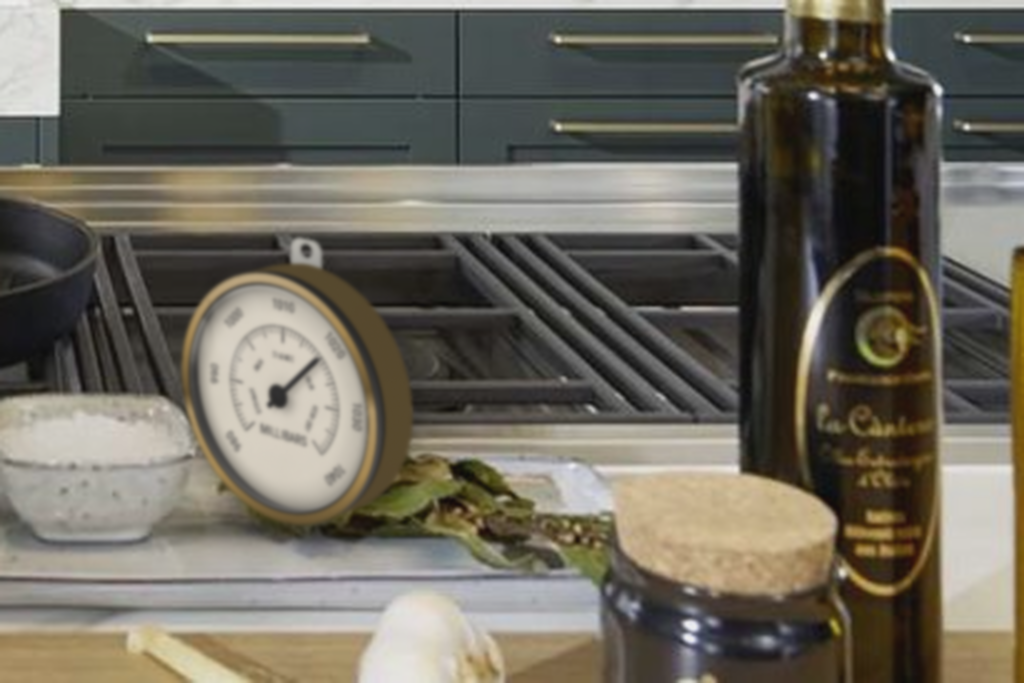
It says 1020 mbar
